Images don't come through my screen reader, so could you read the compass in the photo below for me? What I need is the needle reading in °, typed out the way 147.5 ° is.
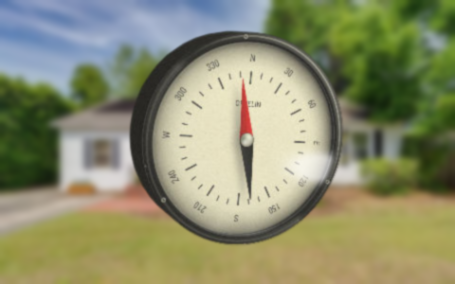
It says 350 °
